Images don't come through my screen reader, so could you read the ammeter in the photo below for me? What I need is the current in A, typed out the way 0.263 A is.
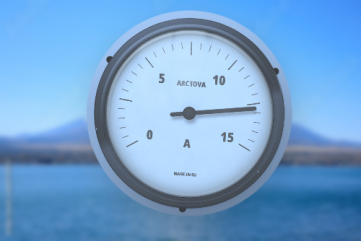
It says 12.75 A
